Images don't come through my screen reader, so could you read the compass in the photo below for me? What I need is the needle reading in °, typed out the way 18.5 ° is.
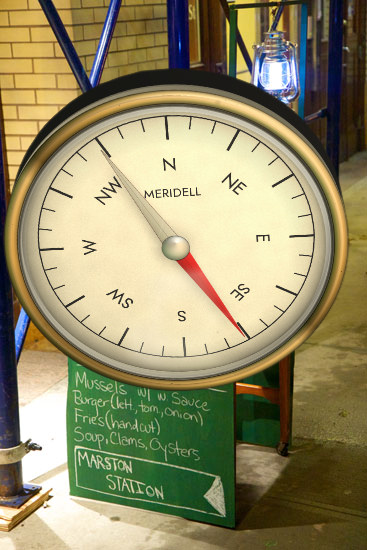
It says 150 °
